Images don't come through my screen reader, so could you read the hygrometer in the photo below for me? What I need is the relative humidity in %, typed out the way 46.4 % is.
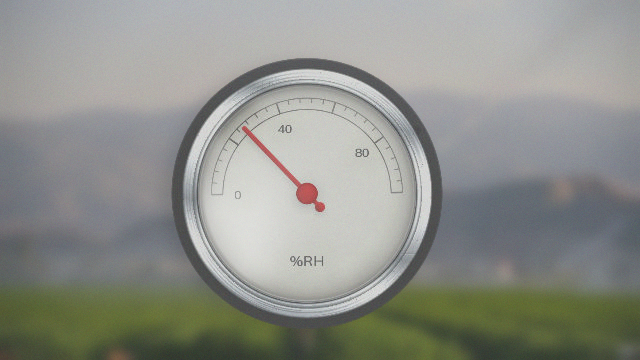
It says 26 %
